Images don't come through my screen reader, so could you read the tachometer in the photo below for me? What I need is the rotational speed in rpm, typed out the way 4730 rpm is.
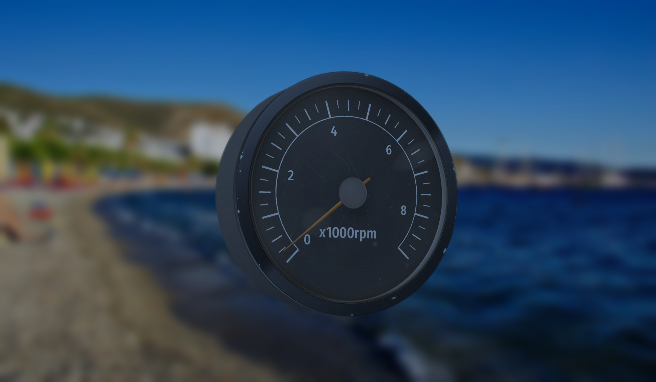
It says 250 rpm
